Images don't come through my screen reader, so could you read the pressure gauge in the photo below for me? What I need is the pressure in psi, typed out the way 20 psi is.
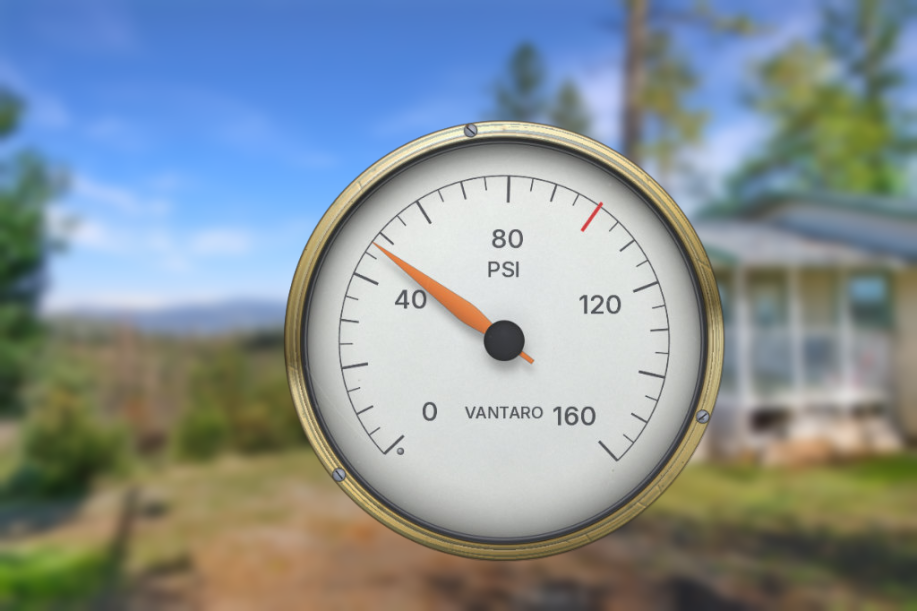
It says 47.5 psi
